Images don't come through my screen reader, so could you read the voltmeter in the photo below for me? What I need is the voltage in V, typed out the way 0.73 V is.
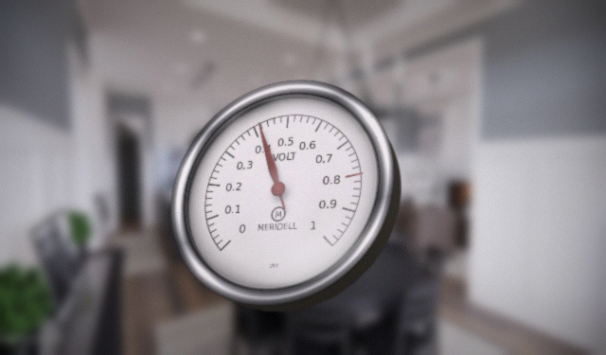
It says 0.42 V
